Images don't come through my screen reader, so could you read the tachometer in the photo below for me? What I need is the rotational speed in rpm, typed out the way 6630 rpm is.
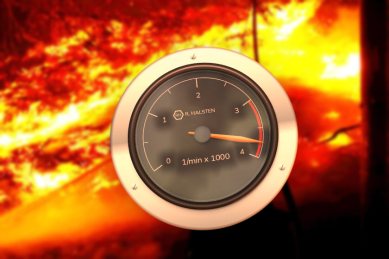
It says 3750 rpm
